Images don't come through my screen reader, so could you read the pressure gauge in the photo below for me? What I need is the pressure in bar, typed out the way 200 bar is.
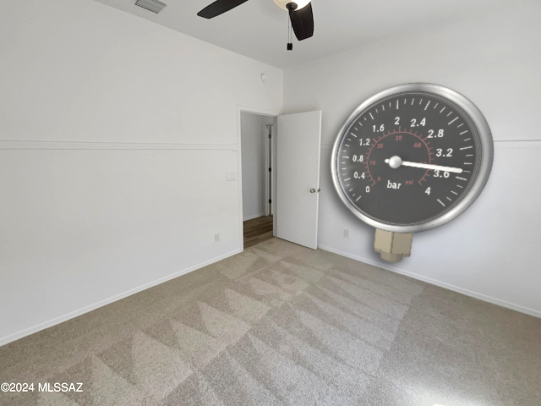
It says 3.5 bar
